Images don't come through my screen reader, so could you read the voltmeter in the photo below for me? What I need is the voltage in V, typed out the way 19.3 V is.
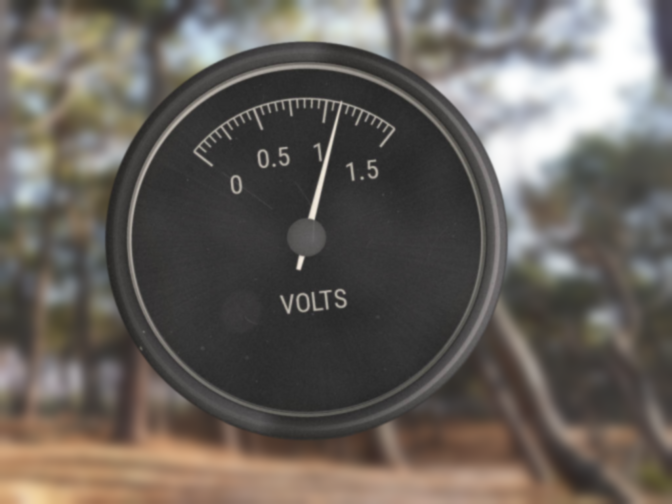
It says 1.1 V
